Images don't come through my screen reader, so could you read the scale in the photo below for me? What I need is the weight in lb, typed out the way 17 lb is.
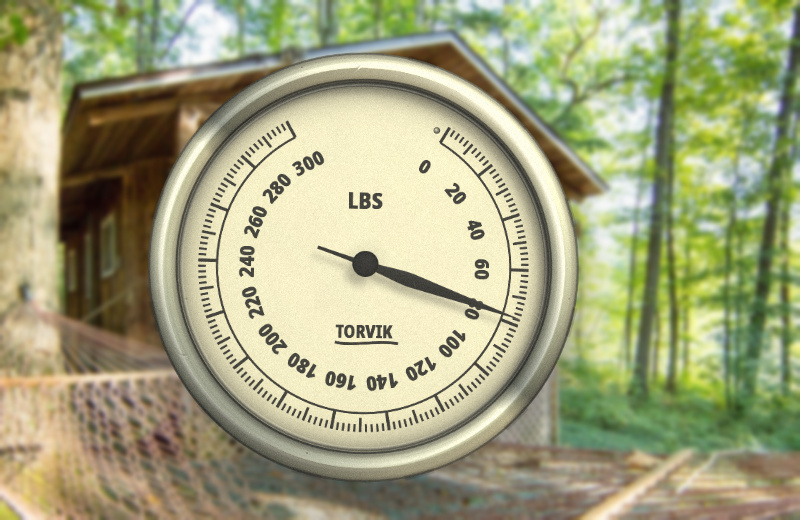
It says 78 lb
